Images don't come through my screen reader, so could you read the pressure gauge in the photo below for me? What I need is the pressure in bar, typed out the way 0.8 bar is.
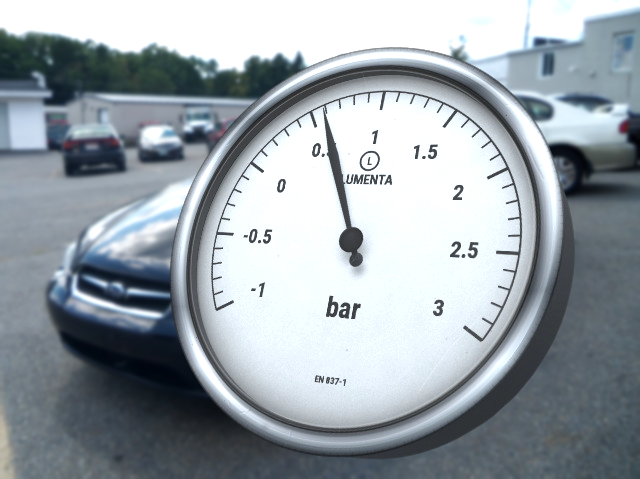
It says 0.6 bar
